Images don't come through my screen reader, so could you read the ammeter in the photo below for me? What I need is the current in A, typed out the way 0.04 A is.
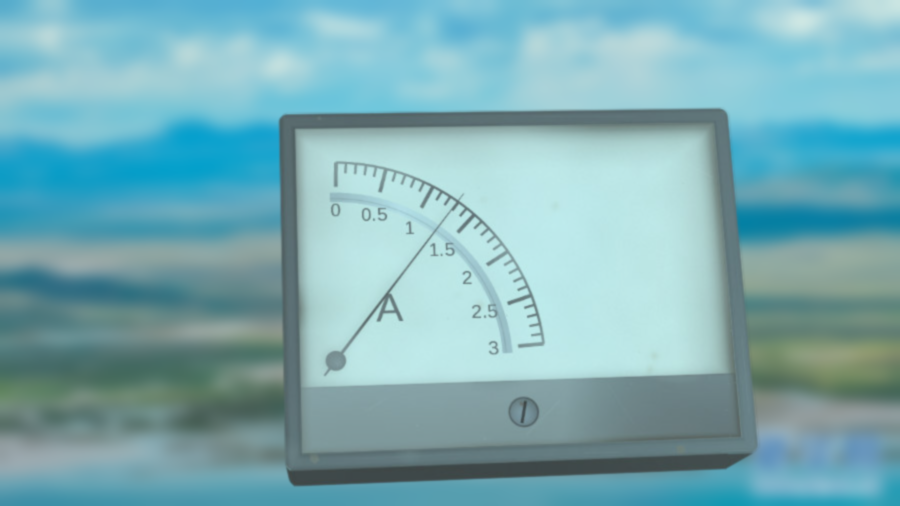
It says 1.3 A
